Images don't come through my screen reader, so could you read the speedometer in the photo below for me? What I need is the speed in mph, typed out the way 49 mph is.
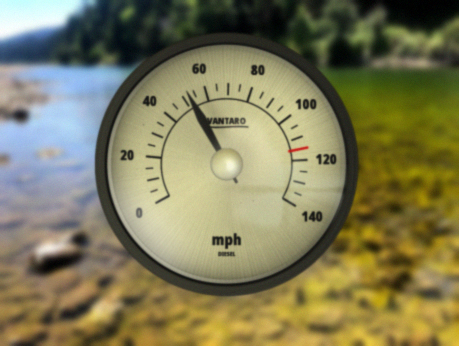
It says 52.5 mph
